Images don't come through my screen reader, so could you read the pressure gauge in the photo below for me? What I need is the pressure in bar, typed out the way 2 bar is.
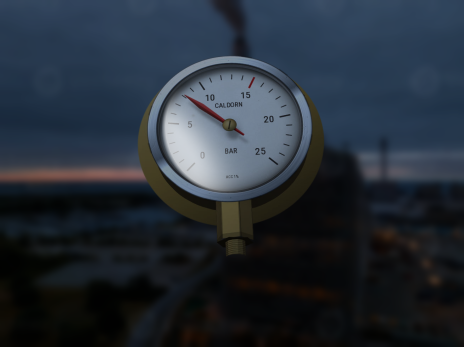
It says 8 bar
